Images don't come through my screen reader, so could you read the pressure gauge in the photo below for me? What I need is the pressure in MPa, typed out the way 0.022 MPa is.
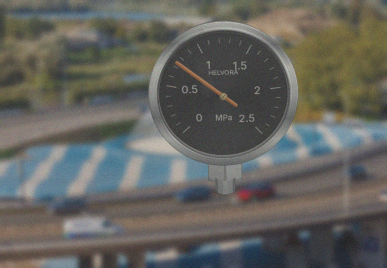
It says 0.75 MPa
